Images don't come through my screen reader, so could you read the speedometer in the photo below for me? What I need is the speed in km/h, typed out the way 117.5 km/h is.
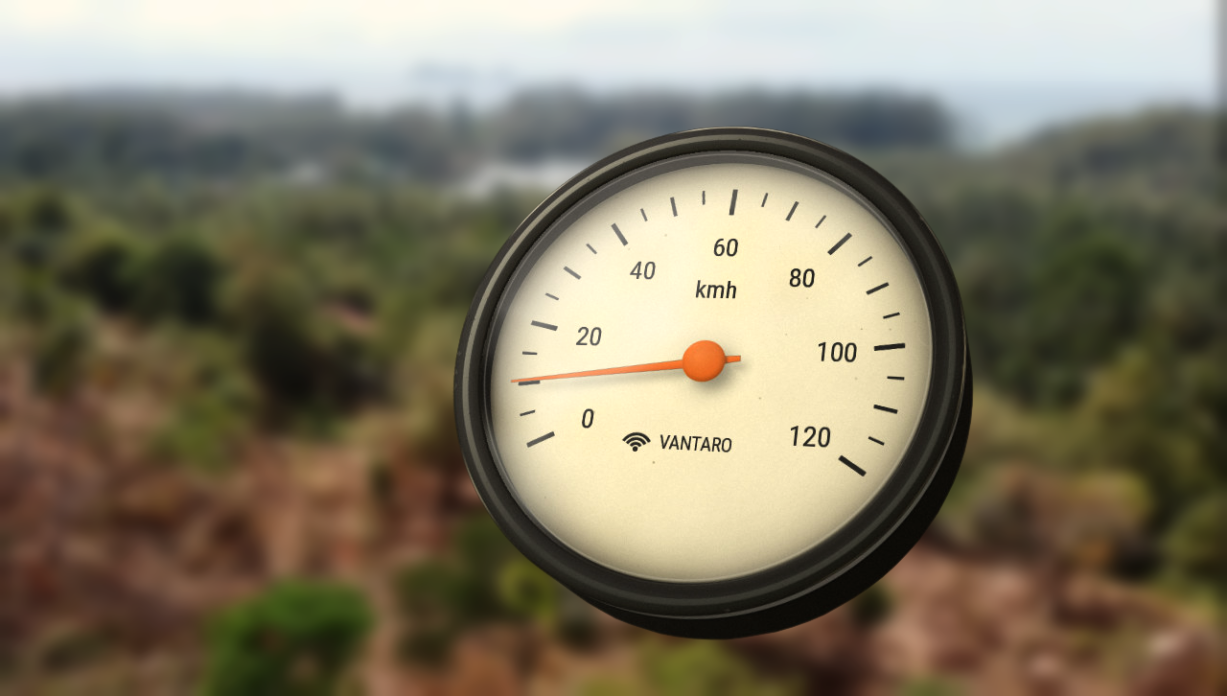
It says 10 km/h
